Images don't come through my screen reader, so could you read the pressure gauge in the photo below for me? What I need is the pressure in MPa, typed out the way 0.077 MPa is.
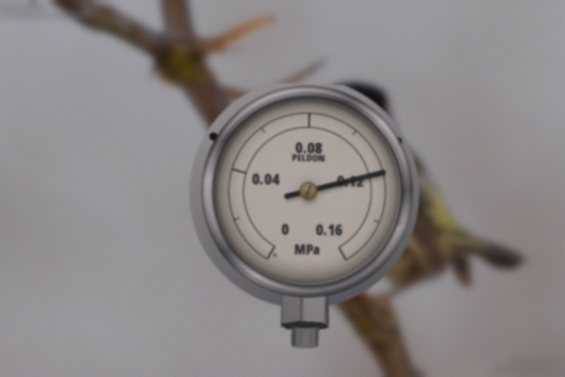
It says 0.12 MPa
